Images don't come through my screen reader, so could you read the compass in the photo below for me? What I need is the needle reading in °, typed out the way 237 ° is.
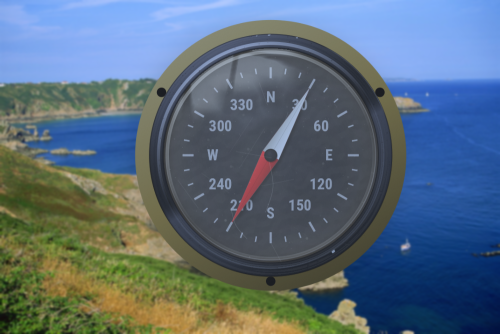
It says 210 °
